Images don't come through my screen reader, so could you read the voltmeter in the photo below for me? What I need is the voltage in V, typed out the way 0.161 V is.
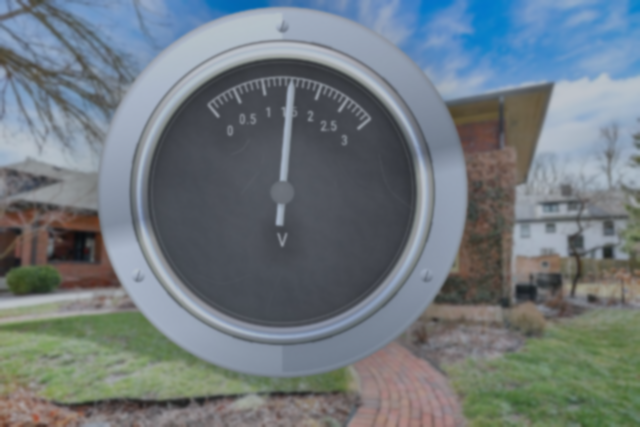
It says 1.5 V
